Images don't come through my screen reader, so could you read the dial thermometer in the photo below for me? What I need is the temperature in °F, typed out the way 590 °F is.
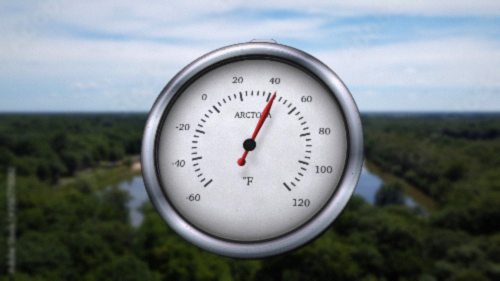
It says 44 °F
